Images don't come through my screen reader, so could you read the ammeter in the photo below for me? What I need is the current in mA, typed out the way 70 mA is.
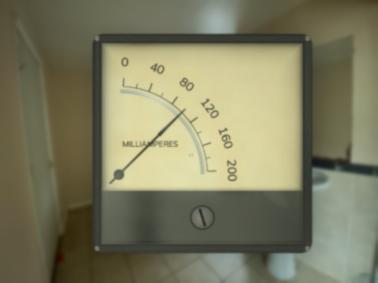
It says 100 mA
